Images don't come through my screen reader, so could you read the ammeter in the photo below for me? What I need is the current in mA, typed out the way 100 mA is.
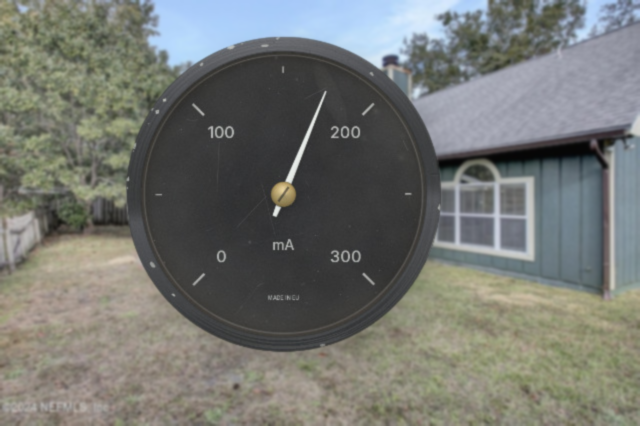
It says 175 mA
